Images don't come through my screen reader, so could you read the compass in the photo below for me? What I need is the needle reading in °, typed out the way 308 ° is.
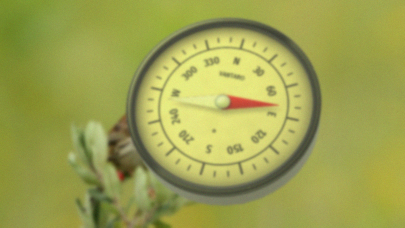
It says 80 °
